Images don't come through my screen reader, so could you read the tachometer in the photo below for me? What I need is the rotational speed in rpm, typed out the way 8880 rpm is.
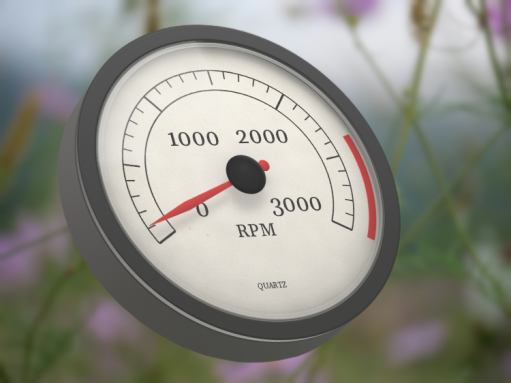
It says 100 rpm
